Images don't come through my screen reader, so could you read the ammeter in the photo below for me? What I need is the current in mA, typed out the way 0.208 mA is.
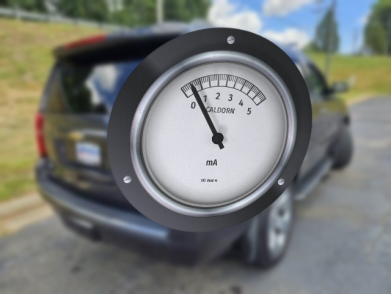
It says 0.5 mA
